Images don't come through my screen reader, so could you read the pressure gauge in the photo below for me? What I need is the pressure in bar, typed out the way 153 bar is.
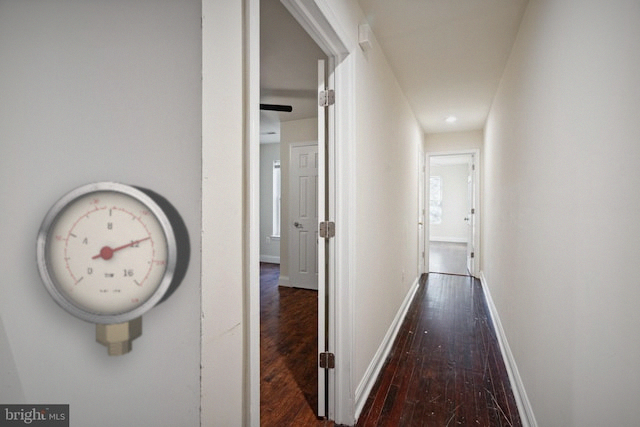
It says 12 bar
